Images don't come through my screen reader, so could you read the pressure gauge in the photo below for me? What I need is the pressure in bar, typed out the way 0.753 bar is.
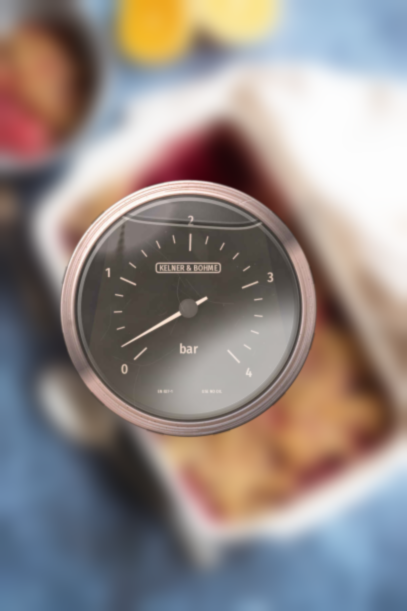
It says 0.2 bar
